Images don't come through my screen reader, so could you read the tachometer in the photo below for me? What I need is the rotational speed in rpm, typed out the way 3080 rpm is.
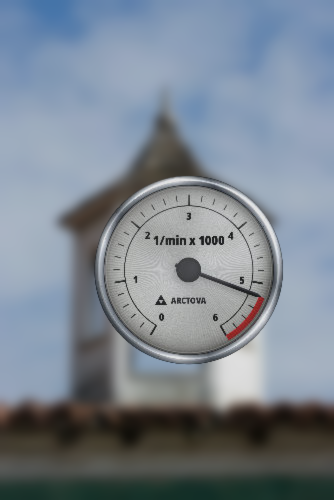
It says 5200 rpm
